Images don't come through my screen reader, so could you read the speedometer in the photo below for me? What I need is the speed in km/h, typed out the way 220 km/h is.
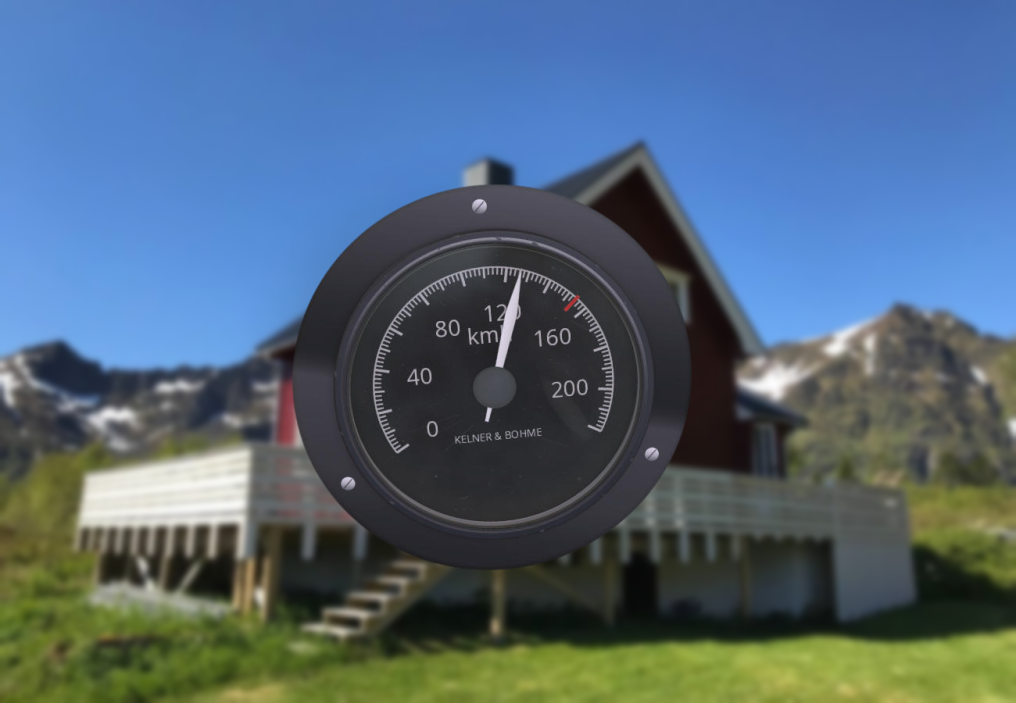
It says 126 km/h
